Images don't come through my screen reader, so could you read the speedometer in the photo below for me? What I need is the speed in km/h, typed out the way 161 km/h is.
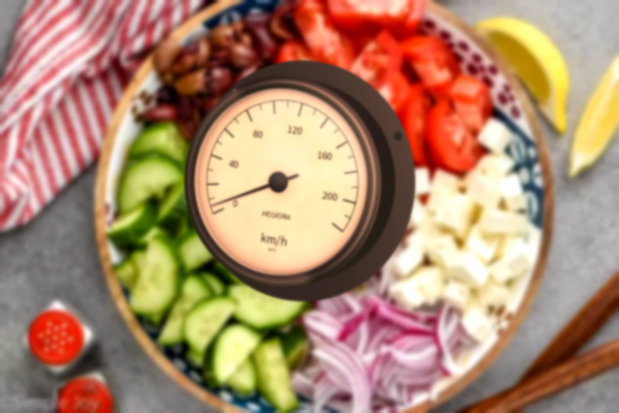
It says 5 km/h
